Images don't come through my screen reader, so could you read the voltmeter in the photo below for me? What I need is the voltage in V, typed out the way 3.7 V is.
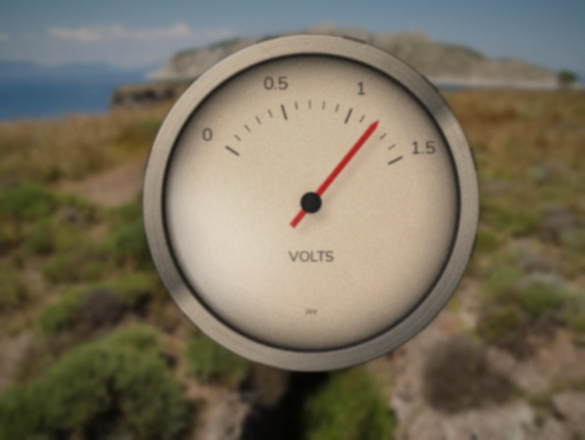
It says 1.2 V
